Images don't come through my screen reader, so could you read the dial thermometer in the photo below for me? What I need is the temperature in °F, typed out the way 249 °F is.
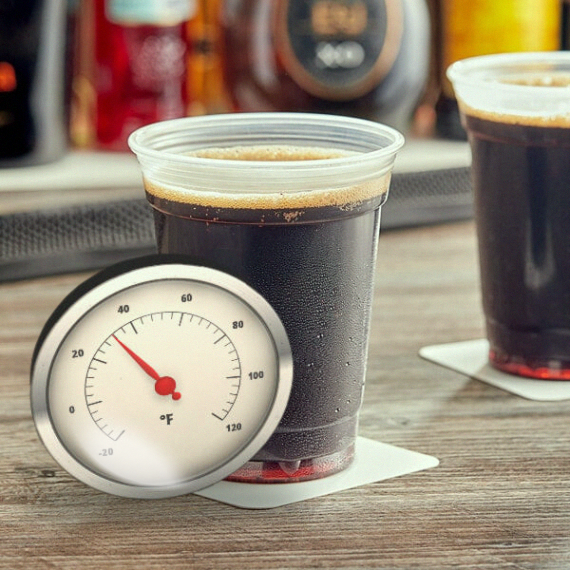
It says 32 °F
